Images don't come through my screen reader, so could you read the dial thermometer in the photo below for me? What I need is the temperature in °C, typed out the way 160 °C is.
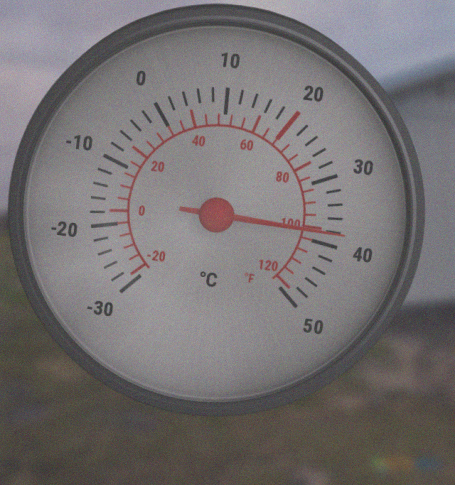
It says 38 °C
